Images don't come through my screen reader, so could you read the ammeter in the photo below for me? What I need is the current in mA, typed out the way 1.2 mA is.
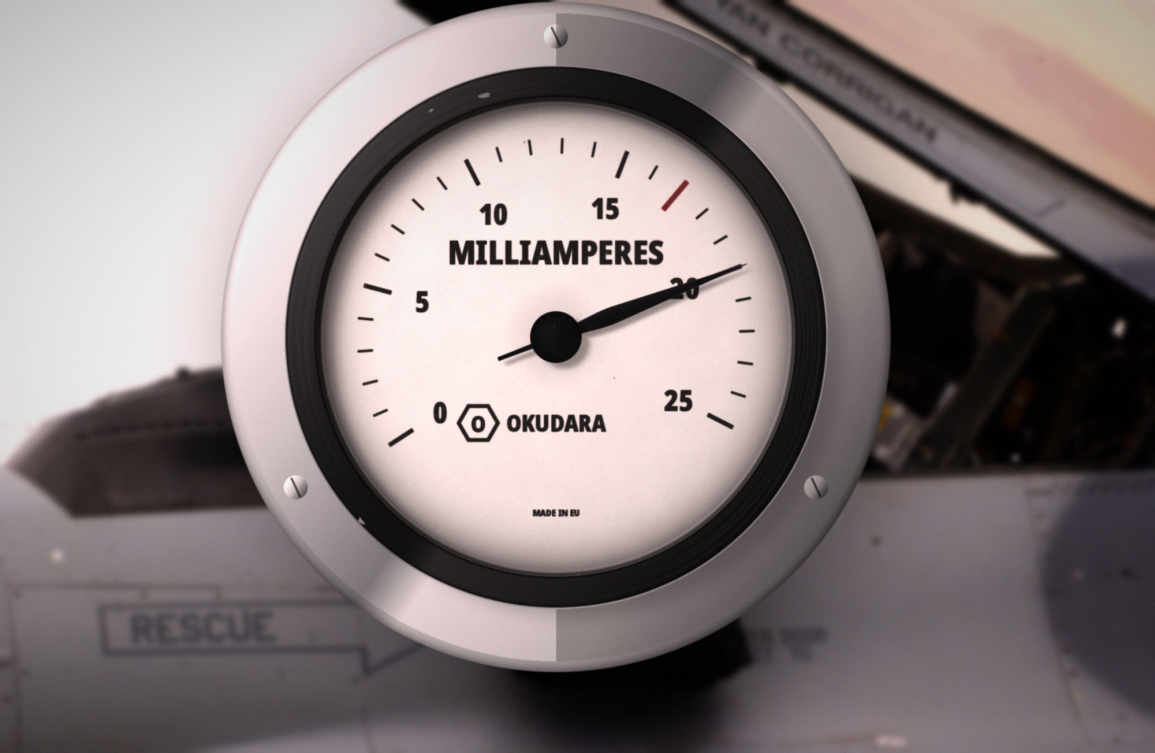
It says 20 mA
